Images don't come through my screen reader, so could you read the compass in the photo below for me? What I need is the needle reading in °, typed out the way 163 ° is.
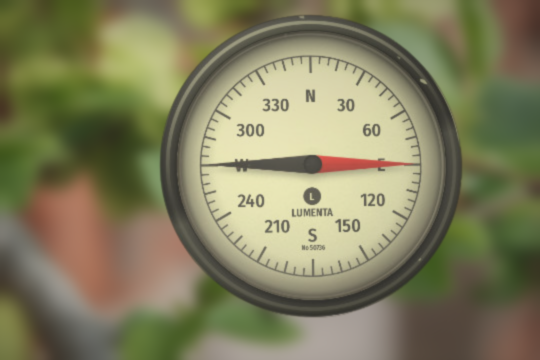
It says 90 °
